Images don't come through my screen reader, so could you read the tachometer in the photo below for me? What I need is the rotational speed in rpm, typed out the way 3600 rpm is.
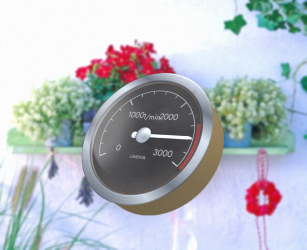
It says 2600 rpm
